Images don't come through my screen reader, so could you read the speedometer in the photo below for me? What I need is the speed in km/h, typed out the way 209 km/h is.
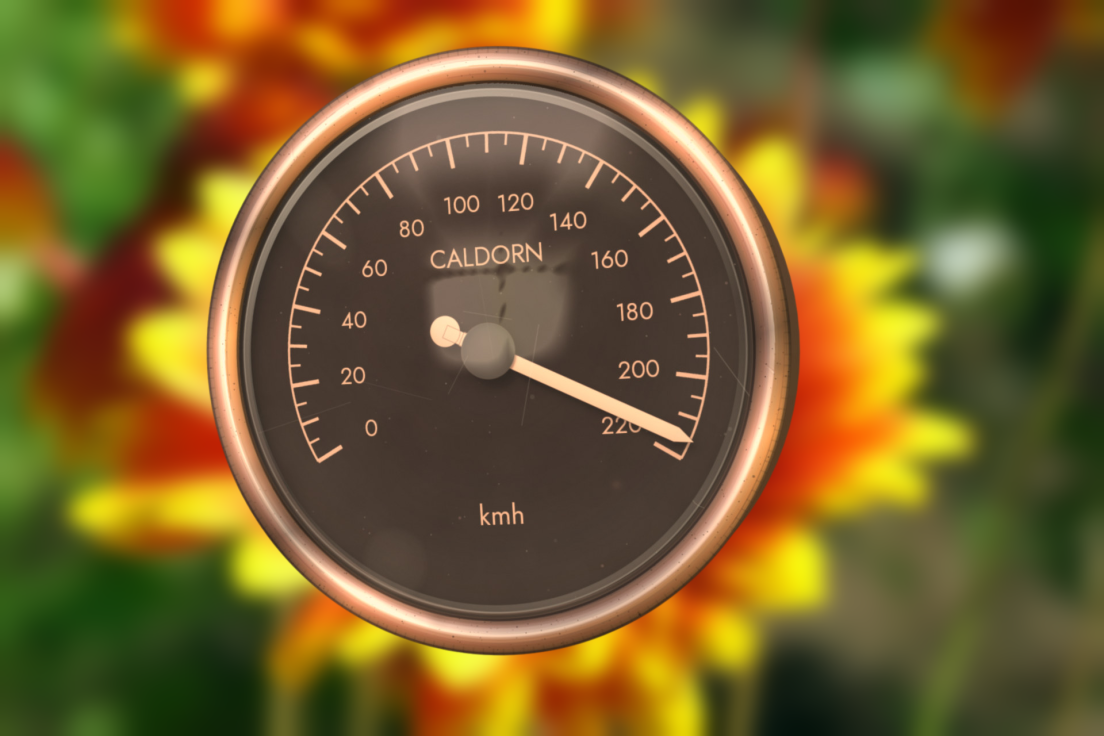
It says 215 km/h
